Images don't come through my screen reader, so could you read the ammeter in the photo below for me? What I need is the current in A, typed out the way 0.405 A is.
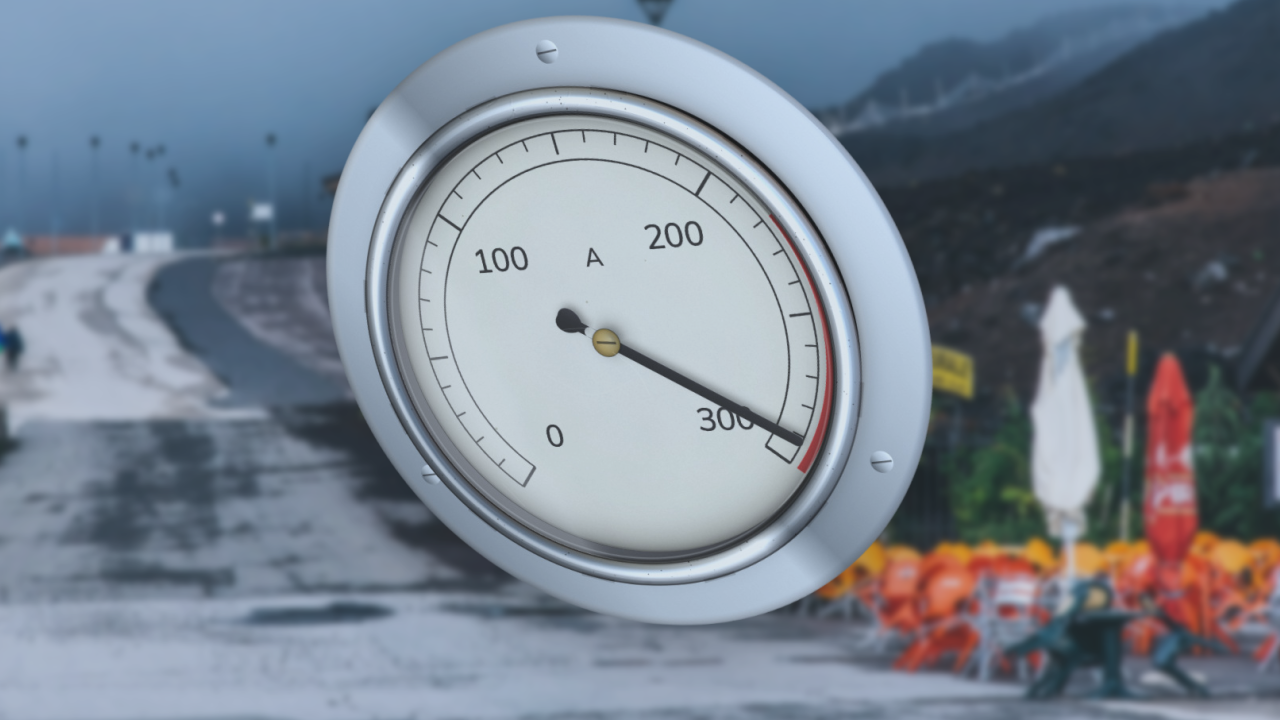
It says 290 A
